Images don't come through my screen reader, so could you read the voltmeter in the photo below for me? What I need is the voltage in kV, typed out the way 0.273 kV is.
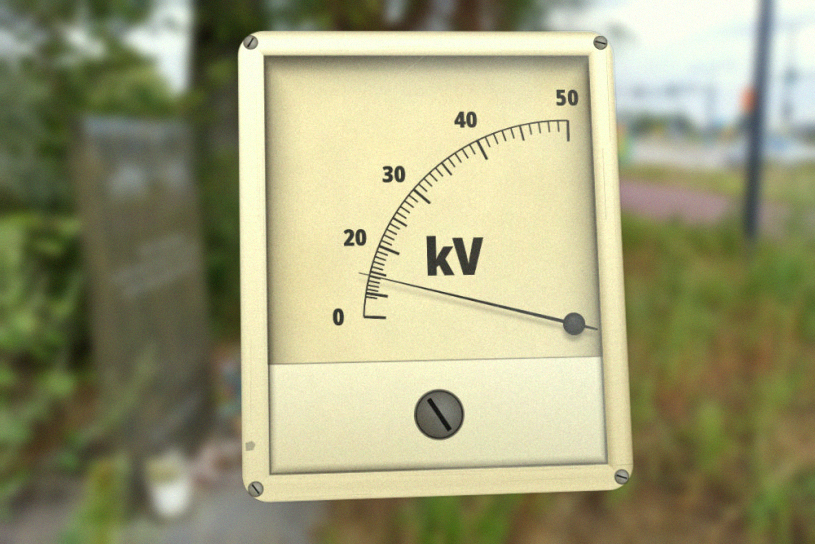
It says 14 kV
